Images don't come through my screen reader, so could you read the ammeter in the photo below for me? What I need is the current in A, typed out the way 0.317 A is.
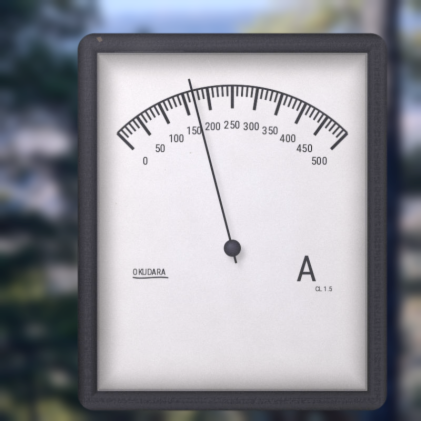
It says 170 A
